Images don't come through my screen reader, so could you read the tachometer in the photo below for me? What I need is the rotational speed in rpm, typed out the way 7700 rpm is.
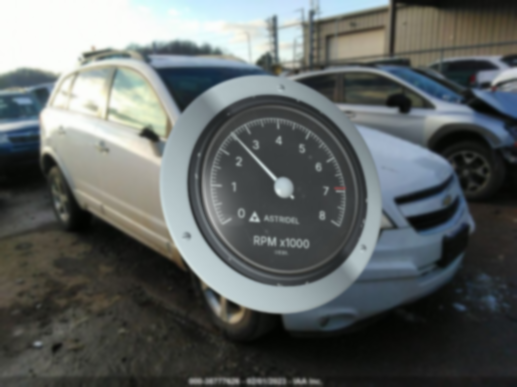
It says 2500 rpm
